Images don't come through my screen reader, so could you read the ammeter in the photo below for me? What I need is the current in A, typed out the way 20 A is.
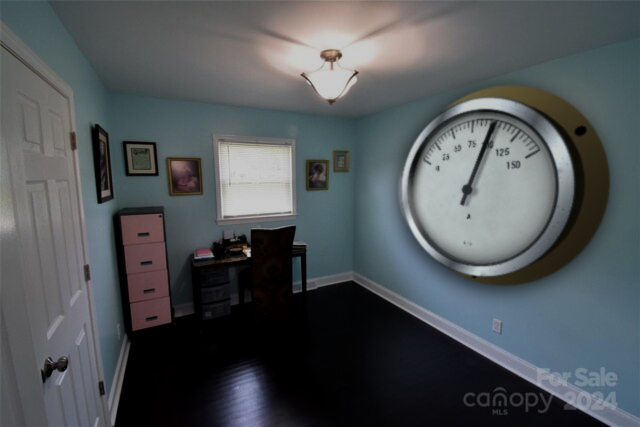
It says 100 A
